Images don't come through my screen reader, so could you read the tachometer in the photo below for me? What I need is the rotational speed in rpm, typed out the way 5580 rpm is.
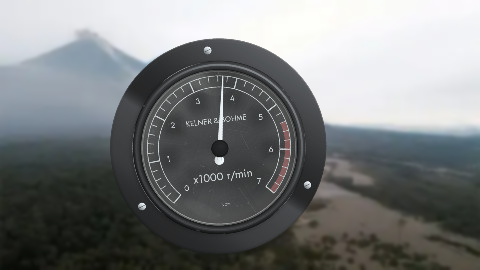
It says 3700 rpm
